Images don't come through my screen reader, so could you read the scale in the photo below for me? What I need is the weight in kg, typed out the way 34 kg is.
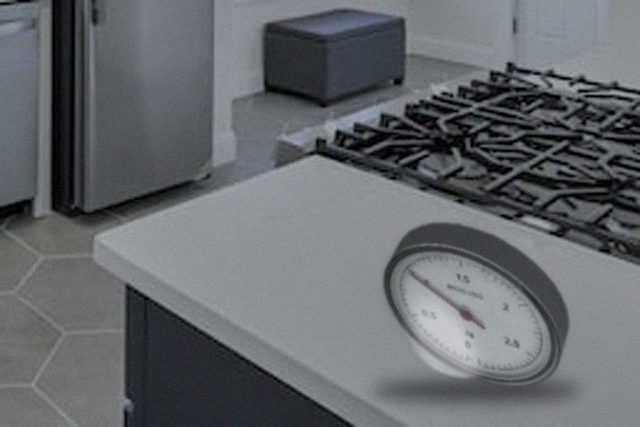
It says 1 kg
